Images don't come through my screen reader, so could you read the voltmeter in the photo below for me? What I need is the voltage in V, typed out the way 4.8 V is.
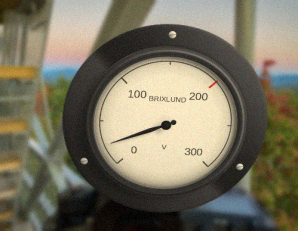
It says 25 V
